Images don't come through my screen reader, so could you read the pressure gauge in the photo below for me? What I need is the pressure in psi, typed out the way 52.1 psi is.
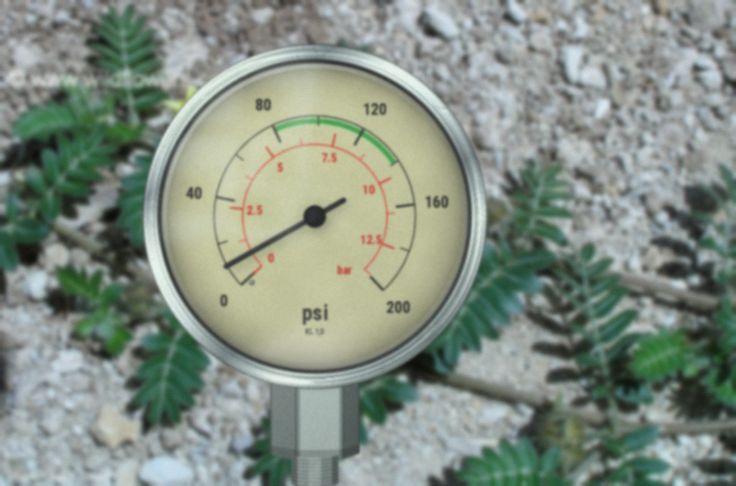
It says 10 psi
